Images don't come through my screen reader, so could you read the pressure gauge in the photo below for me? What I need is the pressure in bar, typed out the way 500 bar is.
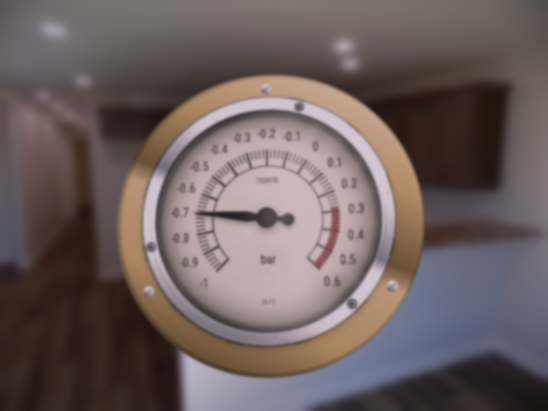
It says -0.7 bar
